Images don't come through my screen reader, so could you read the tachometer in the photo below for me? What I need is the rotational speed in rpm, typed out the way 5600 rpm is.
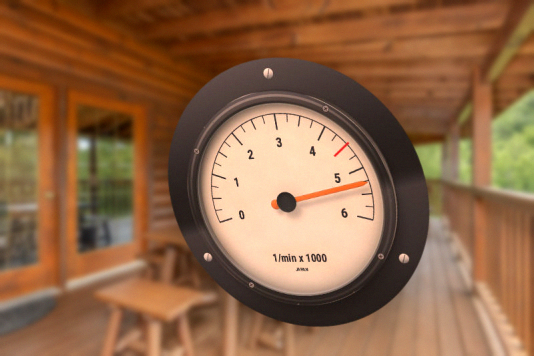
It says 5250 rpm
